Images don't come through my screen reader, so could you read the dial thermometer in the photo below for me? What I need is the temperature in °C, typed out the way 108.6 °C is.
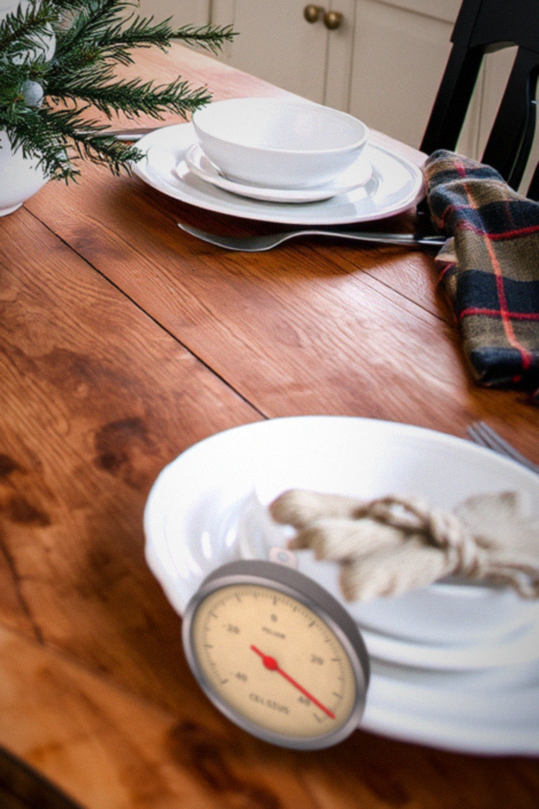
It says 35 °C
